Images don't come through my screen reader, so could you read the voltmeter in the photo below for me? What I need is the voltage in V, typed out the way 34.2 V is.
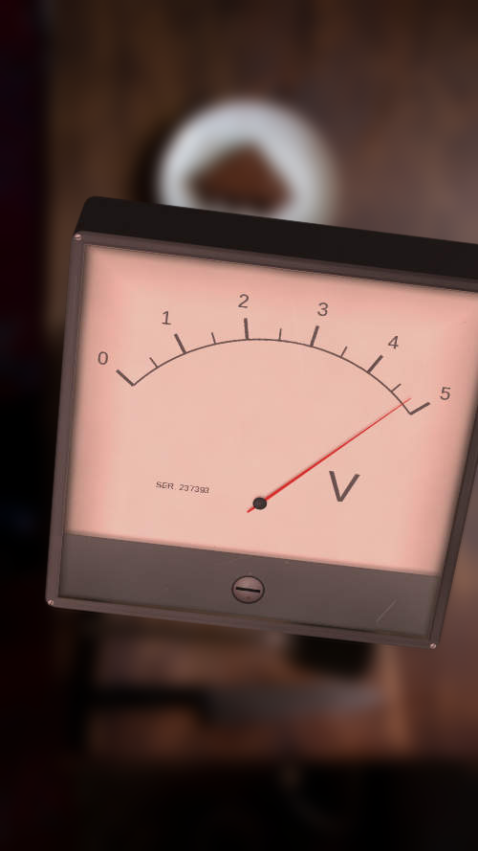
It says 4.75 V
